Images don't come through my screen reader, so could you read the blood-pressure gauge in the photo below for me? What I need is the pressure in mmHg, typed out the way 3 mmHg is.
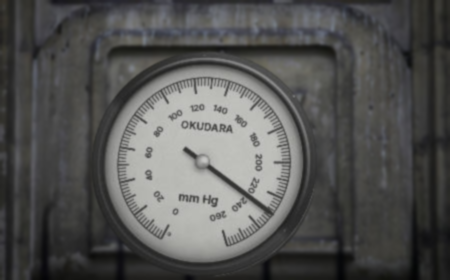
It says 230 mmHg
